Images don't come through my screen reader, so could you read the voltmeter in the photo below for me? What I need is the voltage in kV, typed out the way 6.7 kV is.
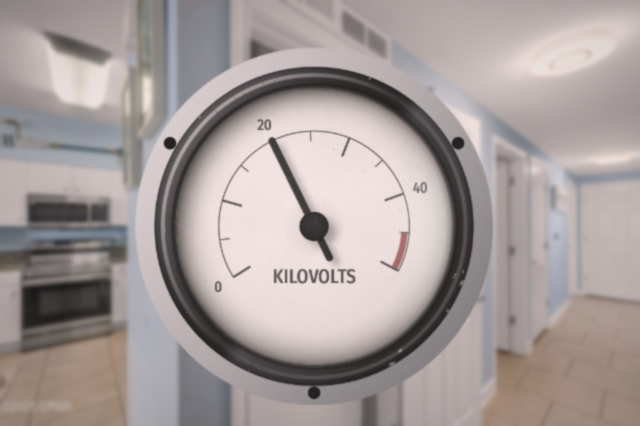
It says 20 kV
